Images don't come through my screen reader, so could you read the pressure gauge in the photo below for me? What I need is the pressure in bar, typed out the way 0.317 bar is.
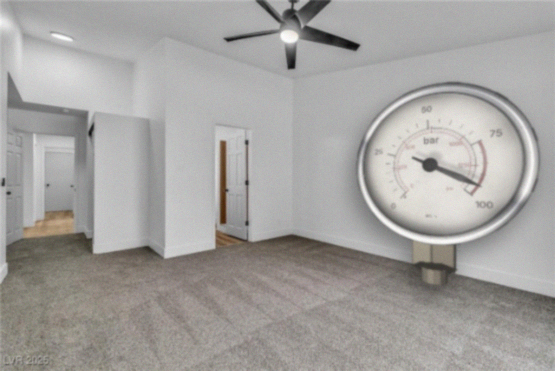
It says 95 bar
